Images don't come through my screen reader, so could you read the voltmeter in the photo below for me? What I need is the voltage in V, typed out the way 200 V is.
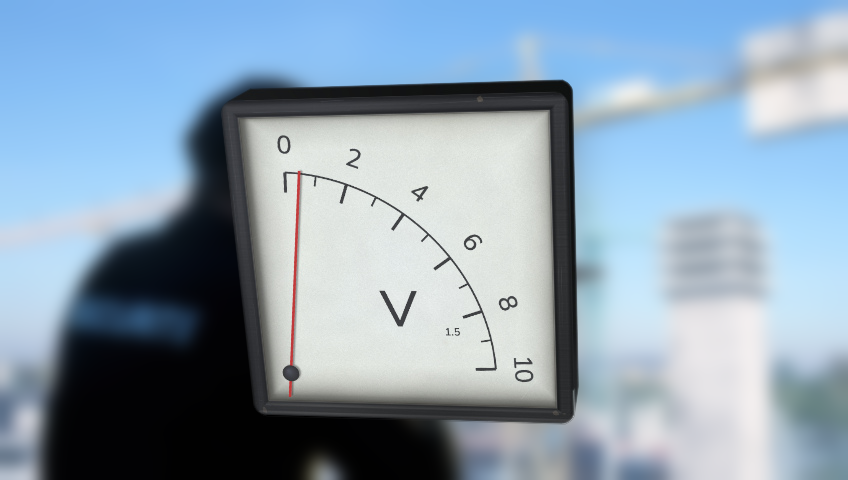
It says 0.5 V
